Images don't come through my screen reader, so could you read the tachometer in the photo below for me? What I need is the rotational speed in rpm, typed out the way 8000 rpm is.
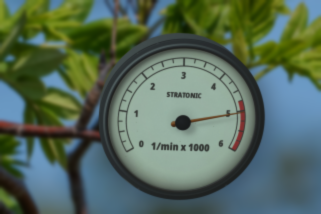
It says 5000 rpm
